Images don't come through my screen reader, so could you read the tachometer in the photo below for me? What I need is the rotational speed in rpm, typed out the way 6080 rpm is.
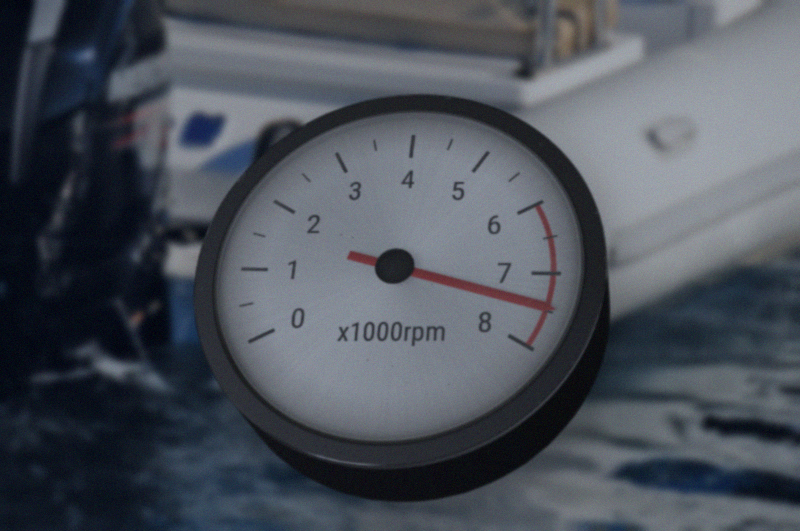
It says 7500 rpm
